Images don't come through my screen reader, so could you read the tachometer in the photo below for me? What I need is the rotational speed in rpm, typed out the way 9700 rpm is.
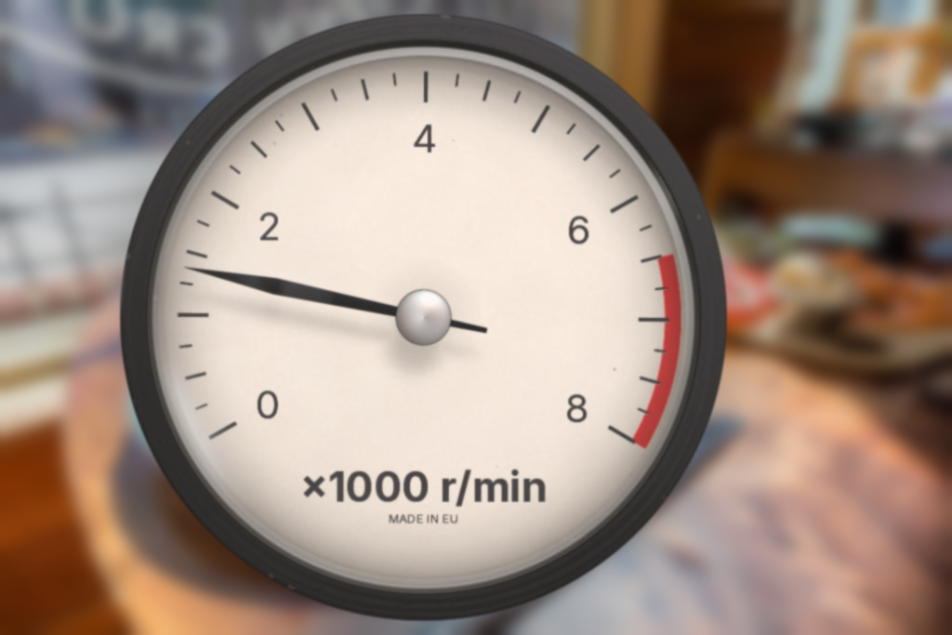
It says 1375 rpm
